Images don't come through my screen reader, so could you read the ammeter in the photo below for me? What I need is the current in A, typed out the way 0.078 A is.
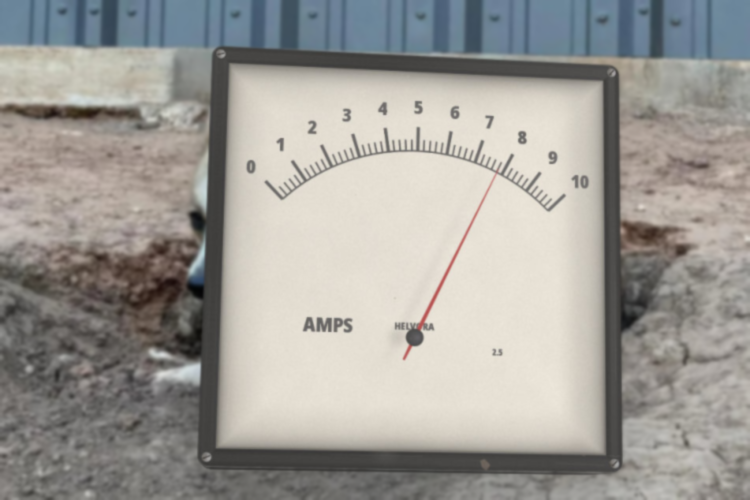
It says 7.8 A
